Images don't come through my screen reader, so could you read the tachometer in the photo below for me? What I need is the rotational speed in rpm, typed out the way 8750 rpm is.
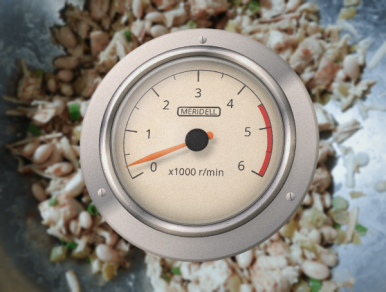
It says 250 rpm
